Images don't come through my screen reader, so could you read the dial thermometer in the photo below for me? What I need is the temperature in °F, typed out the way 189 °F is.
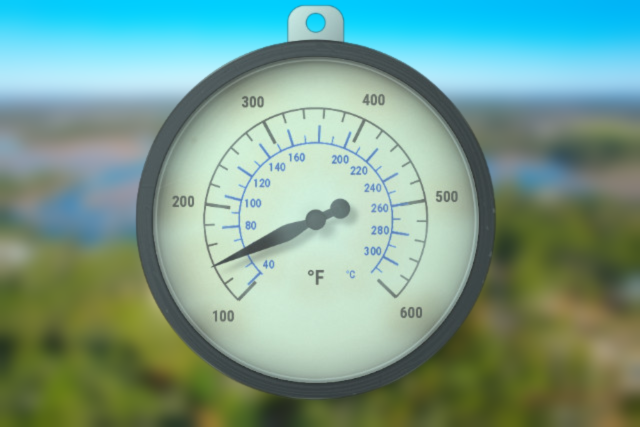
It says 140 °F
